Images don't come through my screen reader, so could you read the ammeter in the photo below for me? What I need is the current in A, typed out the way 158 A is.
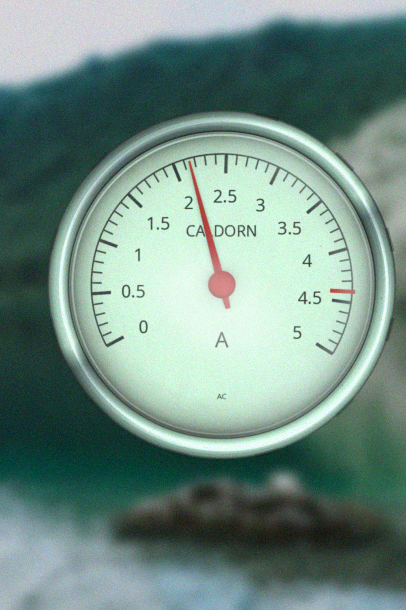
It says 2.15 A
